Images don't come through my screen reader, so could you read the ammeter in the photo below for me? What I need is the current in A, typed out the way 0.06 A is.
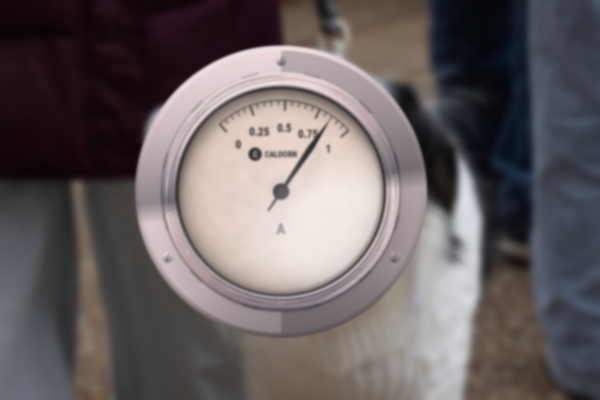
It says 0.85 A
